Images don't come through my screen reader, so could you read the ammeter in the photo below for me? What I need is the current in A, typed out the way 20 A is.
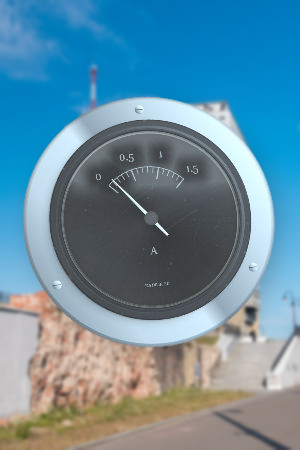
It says 0.1 A
